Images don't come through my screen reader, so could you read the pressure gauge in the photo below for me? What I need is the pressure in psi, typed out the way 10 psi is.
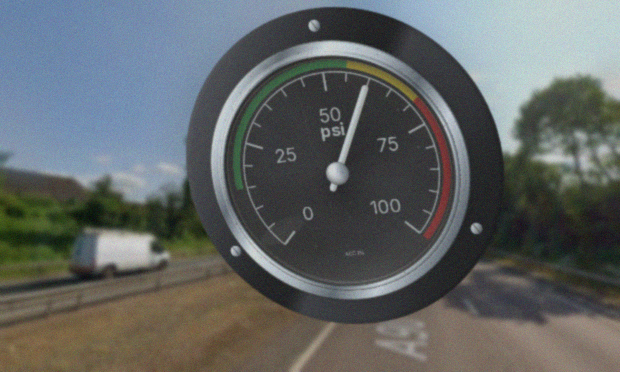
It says 60 psi
